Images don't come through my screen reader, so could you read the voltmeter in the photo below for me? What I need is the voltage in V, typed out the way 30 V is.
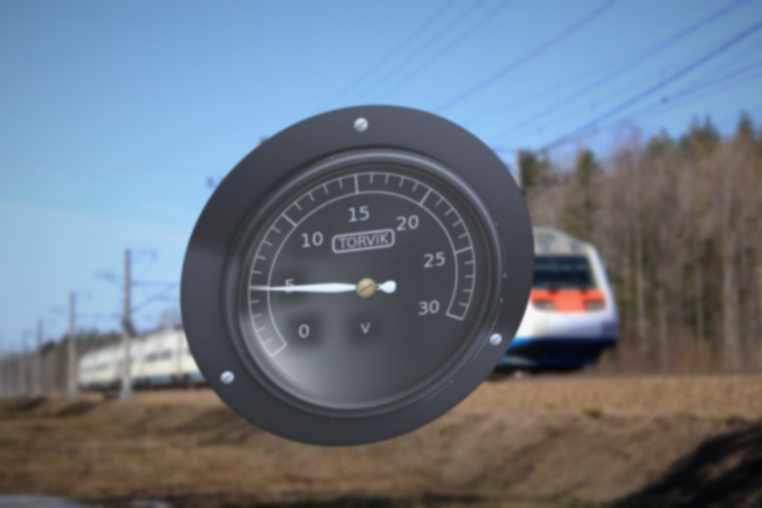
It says 5 V
